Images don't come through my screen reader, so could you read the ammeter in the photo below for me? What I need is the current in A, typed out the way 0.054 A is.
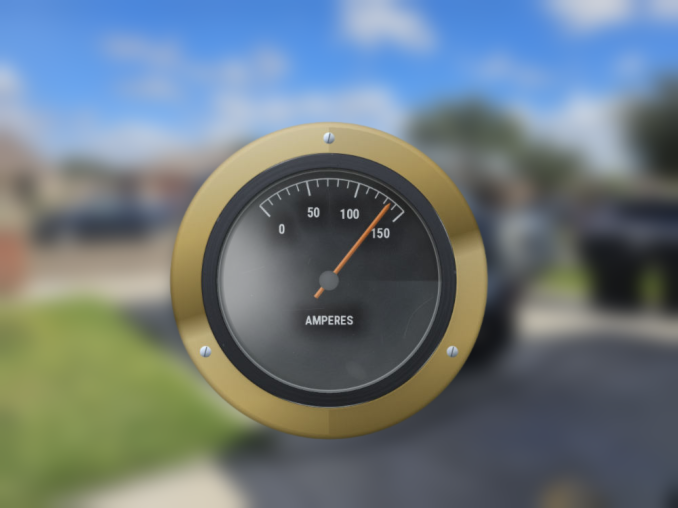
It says 135 A
